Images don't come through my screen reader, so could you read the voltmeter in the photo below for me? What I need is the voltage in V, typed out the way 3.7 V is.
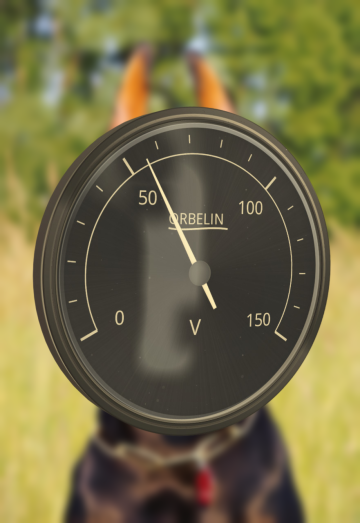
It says 55 V
